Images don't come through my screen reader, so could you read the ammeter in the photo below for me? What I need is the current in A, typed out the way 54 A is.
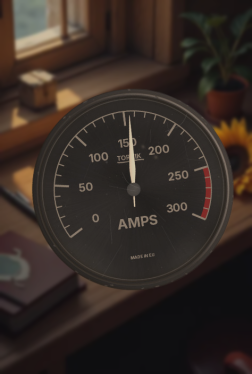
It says 155 A
